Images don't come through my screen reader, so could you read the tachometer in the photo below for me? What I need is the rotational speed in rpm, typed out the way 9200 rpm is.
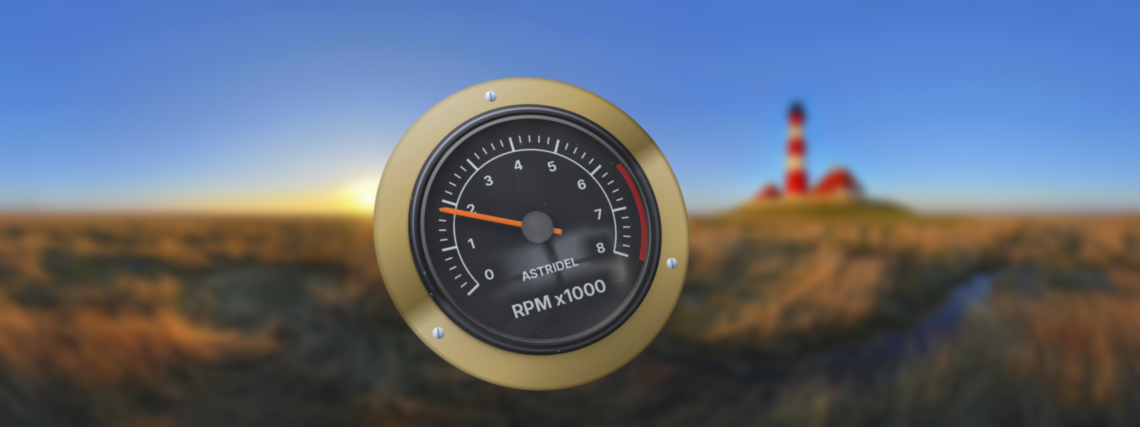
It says 1800 rpm
